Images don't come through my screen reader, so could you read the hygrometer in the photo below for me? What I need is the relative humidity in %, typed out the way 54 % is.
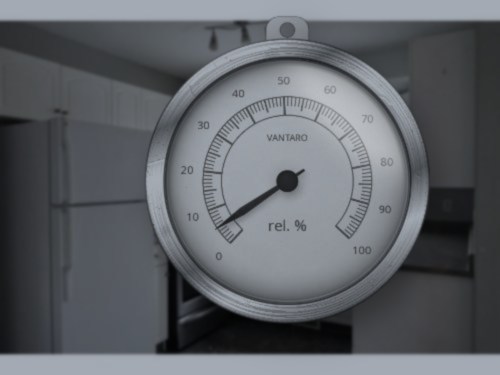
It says 5 %
